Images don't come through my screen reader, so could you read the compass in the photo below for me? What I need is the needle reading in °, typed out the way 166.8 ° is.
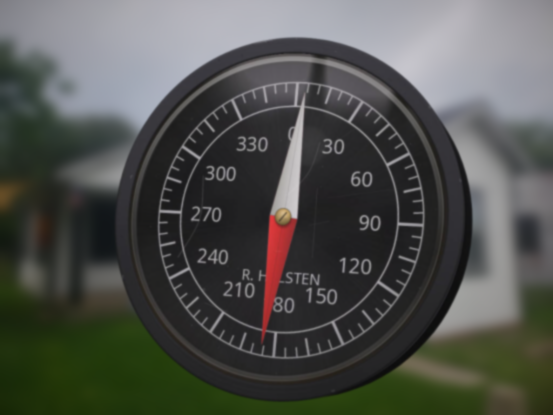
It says 185 °
